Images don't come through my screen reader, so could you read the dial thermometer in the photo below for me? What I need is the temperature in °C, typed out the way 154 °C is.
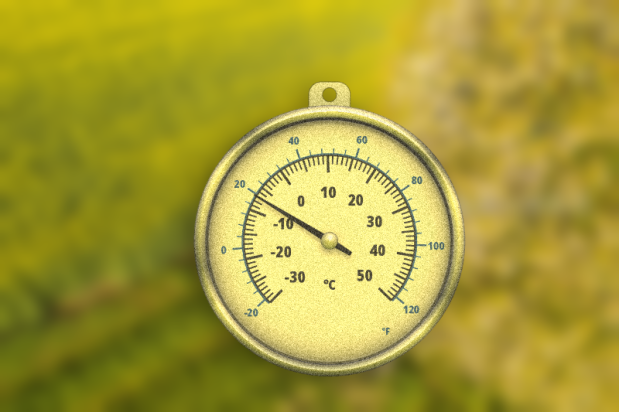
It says -7 °C
